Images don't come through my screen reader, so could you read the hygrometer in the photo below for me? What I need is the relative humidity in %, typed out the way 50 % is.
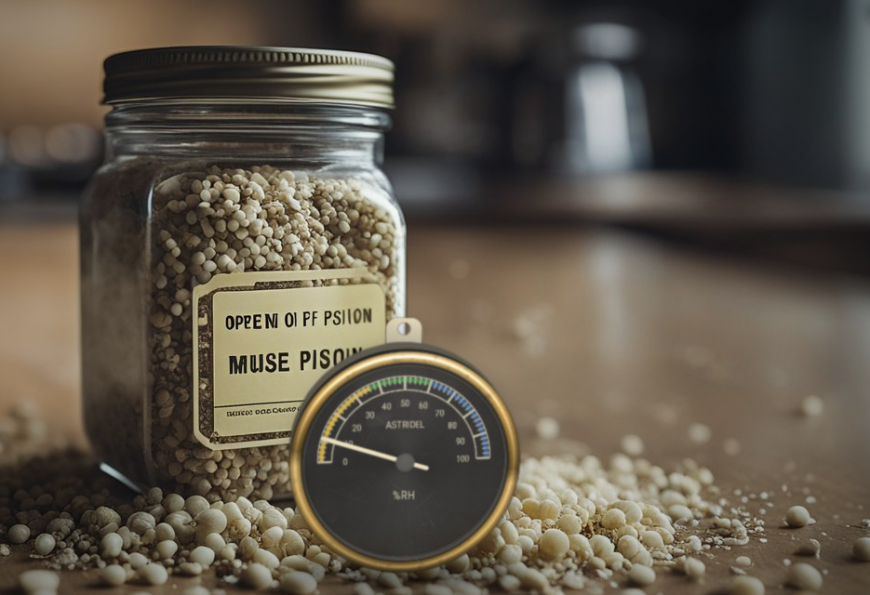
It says 10 %
